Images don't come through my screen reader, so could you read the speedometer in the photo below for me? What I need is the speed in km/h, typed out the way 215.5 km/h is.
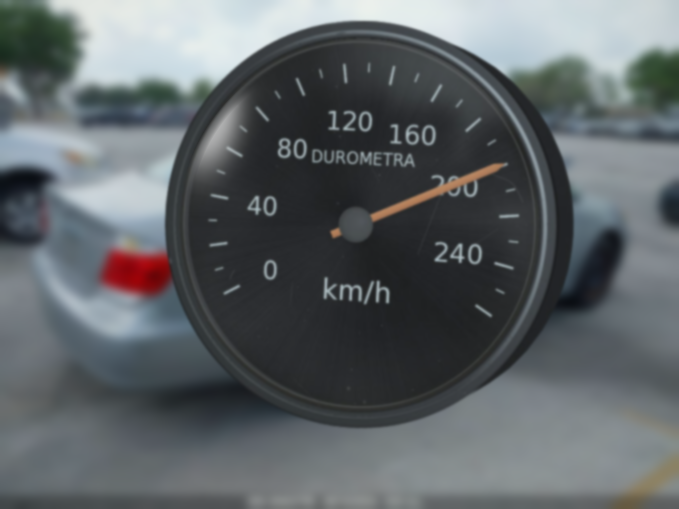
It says 200 km/h
